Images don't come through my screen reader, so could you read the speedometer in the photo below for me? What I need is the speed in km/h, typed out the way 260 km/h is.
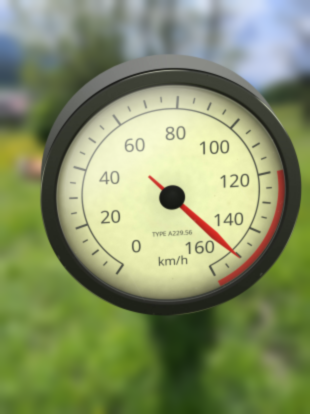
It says 150 km/h
